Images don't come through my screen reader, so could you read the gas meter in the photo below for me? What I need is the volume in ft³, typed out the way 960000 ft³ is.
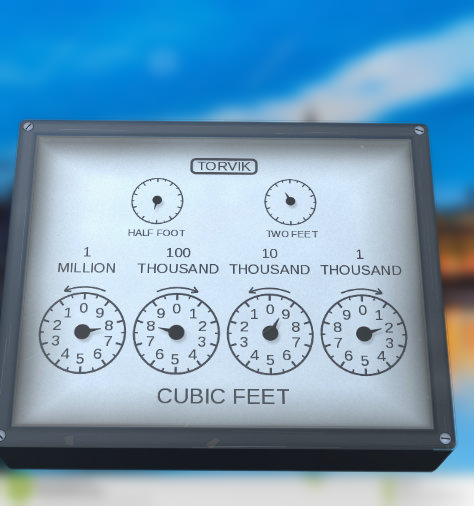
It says 779200 ft³
